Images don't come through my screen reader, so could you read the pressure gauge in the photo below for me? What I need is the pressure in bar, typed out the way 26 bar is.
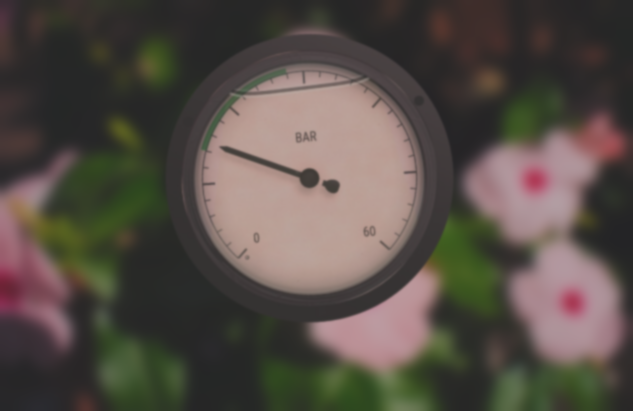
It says 15 bar
